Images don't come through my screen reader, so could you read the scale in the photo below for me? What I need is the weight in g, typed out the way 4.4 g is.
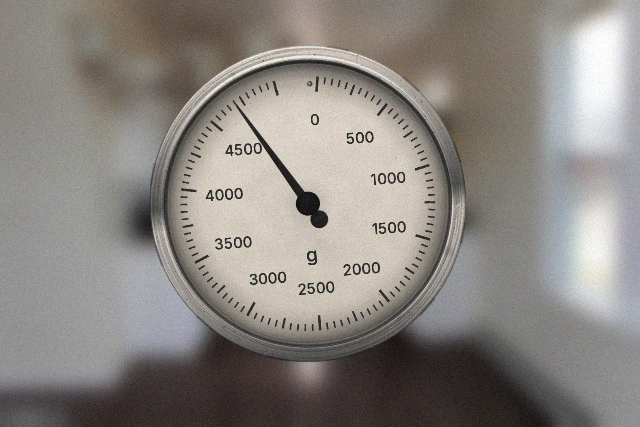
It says 4700 g
